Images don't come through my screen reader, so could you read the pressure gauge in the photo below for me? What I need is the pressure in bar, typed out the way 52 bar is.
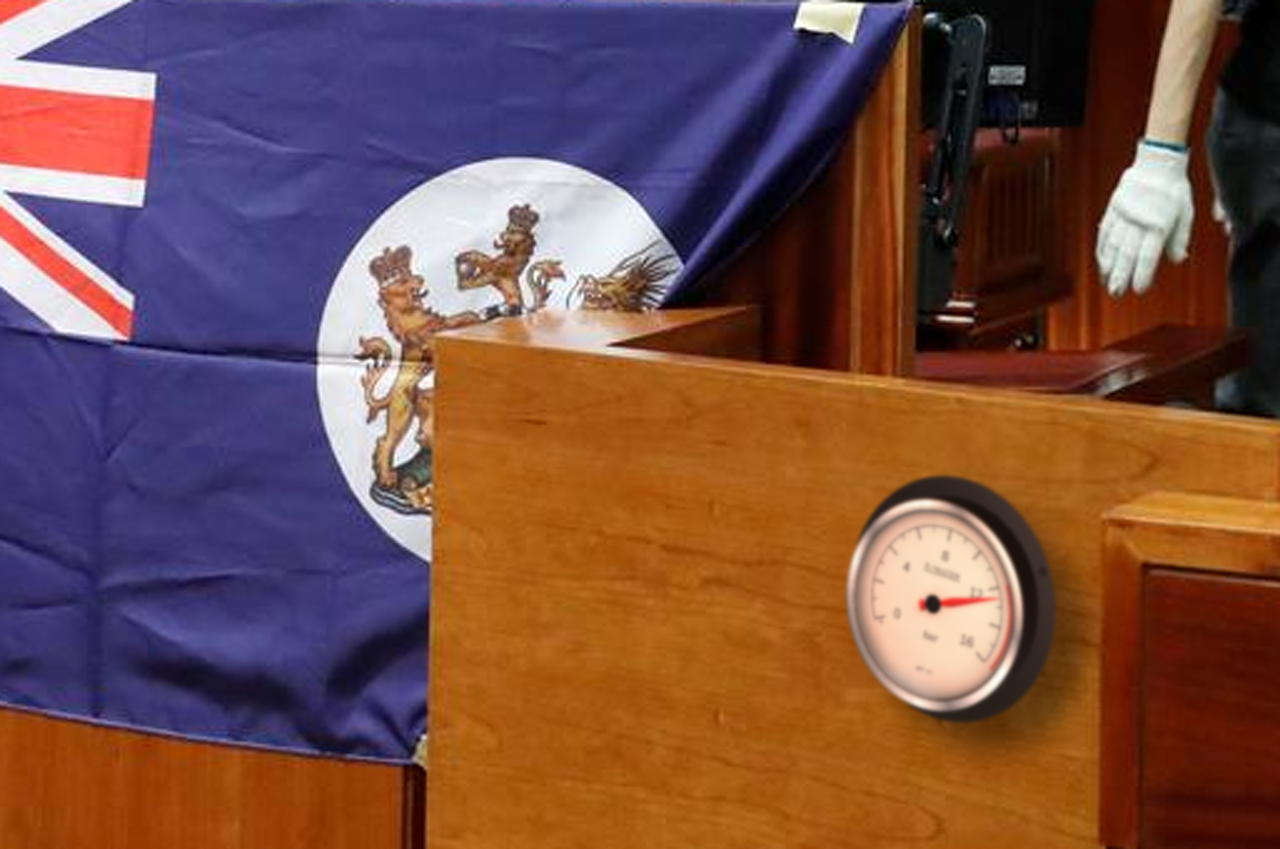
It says 12.5 bar
